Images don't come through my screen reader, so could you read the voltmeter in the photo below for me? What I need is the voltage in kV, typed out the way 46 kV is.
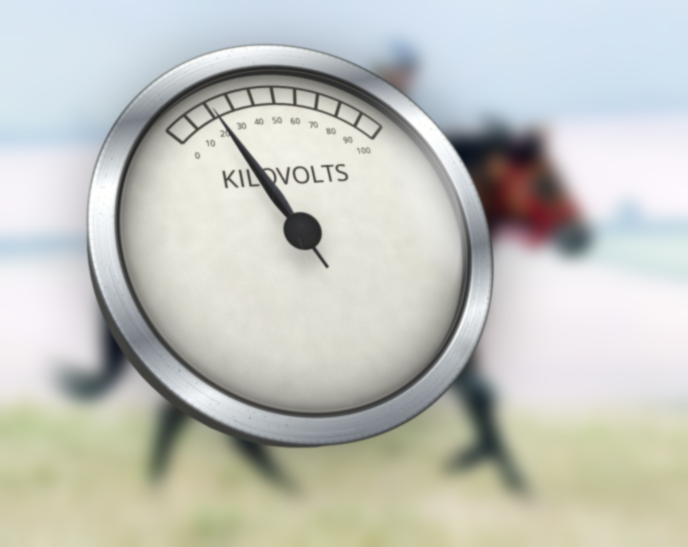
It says 20 kV
